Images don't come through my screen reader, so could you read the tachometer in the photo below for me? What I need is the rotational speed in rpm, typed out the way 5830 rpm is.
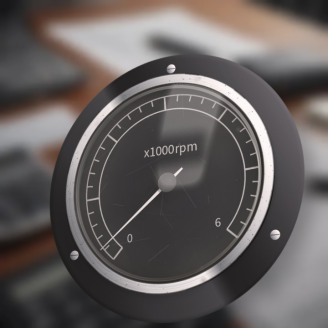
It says 200 rpm
